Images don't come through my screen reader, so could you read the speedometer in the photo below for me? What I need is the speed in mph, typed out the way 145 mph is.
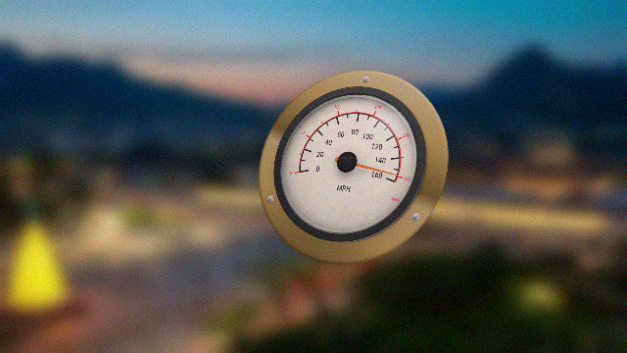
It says 155 mph
